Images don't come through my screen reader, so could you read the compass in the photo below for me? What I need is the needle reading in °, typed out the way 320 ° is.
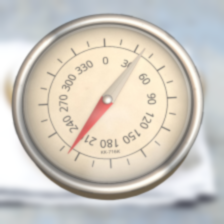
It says 217.5 °
